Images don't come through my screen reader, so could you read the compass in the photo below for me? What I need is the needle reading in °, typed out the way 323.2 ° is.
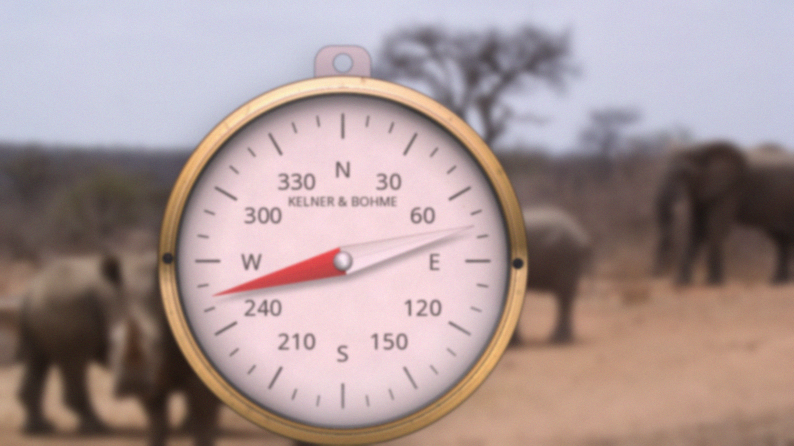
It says 255 °
